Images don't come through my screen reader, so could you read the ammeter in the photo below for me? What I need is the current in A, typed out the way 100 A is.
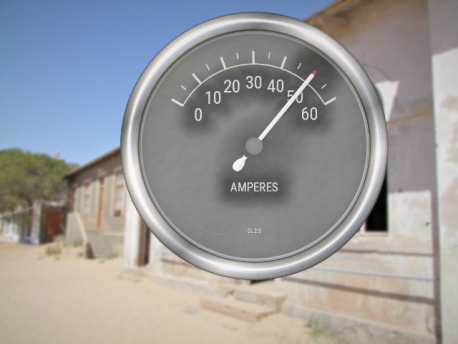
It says 50 A
